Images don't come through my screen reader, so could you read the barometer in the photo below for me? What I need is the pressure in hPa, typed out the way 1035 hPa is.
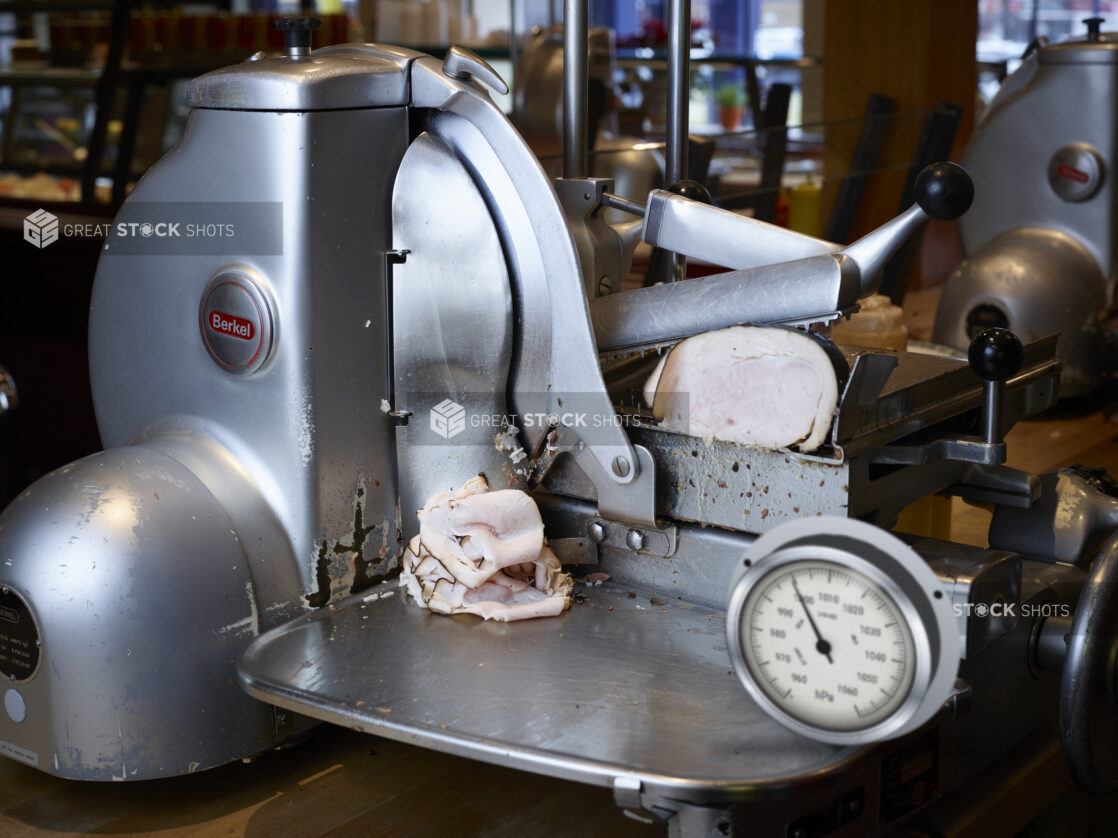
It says 1000 hPa
